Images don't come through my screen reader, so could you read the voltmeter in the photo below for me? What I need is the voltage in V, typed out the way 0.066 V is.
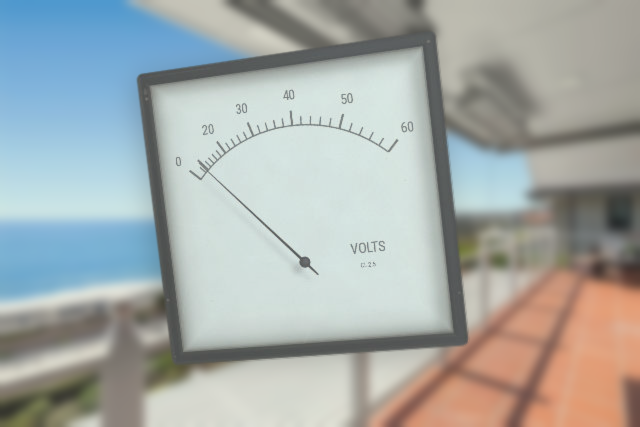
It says 10 V
